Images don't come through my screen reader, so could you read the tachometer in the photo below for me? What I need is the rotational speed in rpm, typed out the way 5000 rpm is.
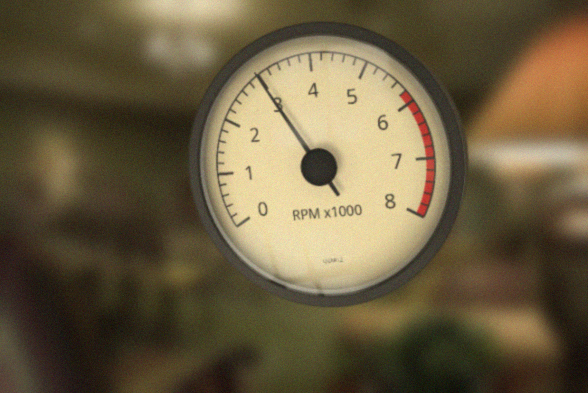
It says 3000 rpm
